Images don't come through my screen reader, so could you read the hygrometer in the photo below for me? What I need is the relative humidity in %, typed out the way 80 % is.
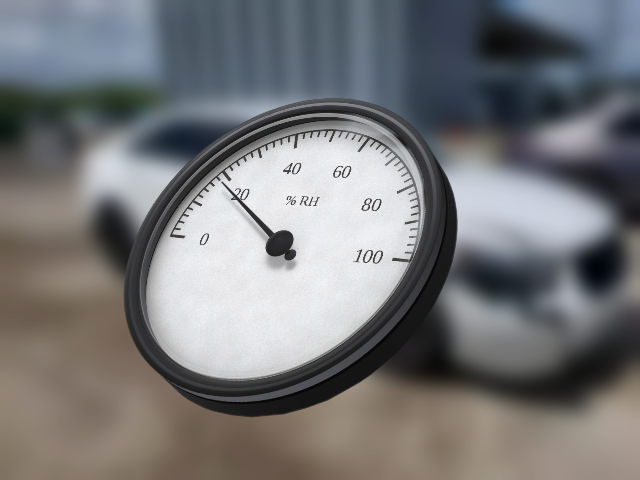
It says 18 %
